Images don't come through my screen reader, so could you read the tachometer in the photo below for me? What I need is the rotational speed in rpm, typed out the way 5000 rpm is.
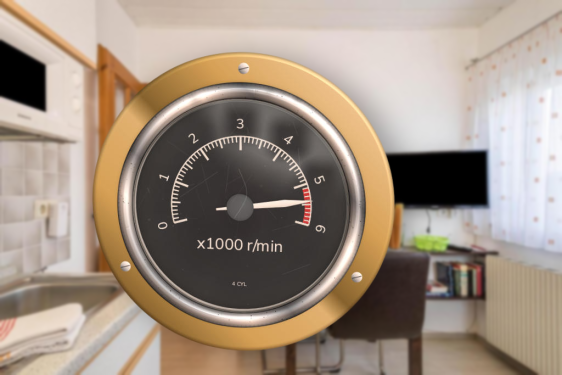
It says 5400 rpm
